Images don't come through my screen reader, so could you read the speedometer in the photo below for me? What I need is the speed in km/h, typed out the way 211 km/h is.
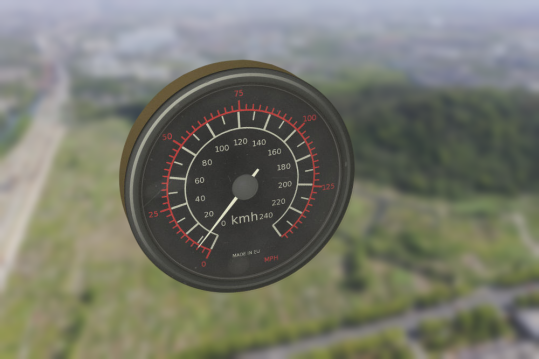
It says 10 km/h
